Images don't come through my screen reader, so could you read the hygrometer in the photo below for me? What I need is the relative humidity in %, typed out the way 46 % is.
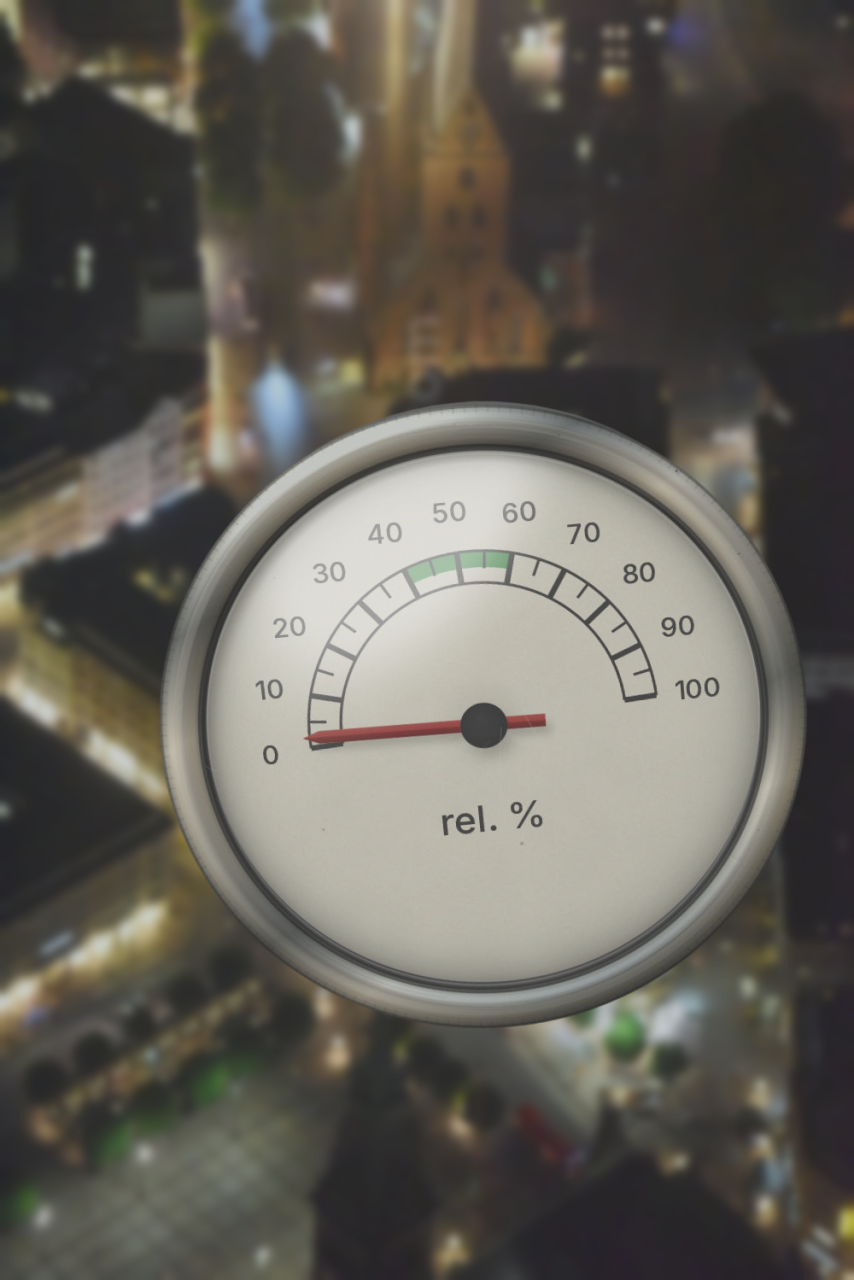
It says 2.5 %
